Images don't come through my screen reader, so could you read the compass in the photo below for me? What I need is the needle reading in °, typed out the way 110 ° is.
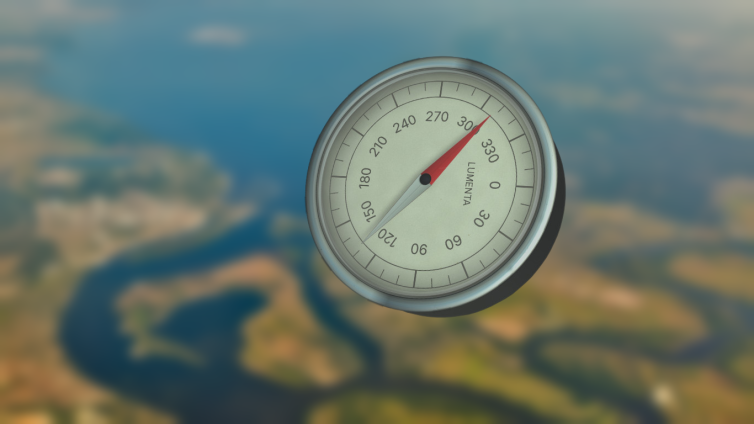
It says 310 °
